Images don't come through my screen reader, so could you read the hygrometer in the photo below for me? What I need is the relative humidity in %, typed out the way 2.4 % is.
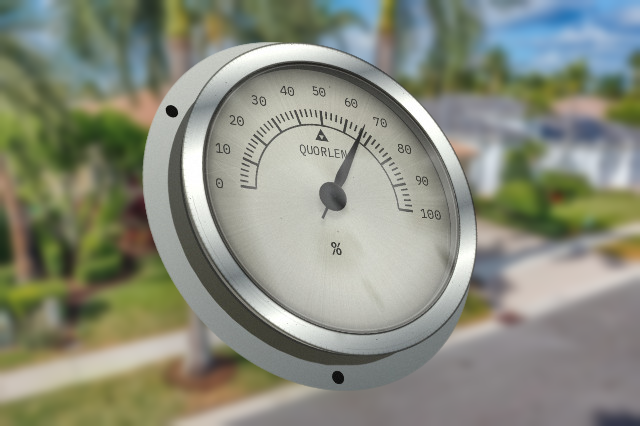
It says 66 %
